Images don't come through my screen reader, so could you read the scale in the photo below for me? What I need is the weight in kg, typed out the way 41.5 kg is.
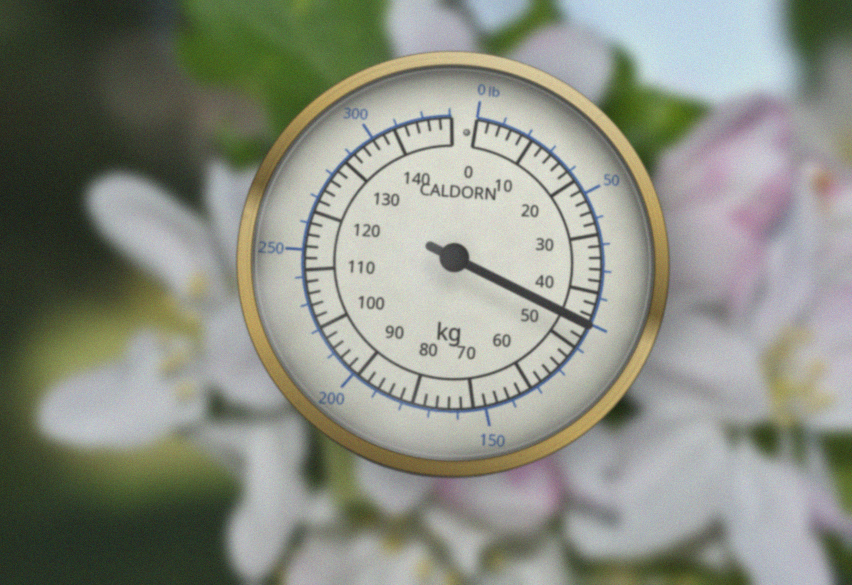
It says 46 kg
